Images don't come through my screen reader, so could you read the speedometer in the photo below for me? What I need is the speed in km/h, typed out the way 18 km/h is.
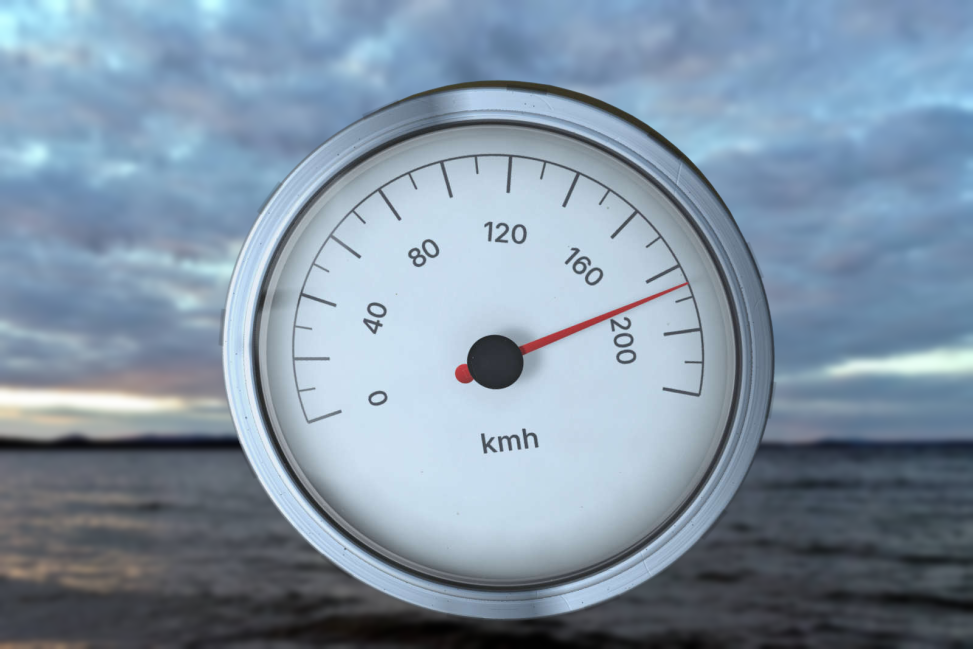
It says 185 km/h
